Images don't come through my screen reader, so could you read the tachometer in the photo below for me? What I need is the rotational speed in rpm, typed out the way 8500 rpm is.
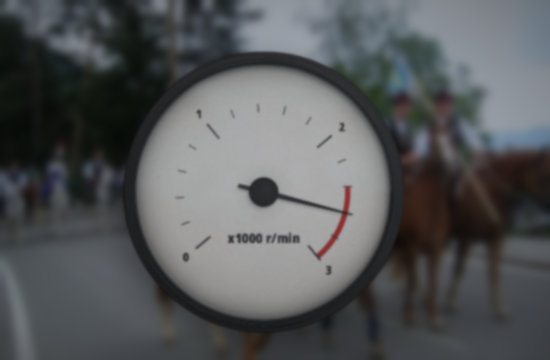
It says 2600 rpm
